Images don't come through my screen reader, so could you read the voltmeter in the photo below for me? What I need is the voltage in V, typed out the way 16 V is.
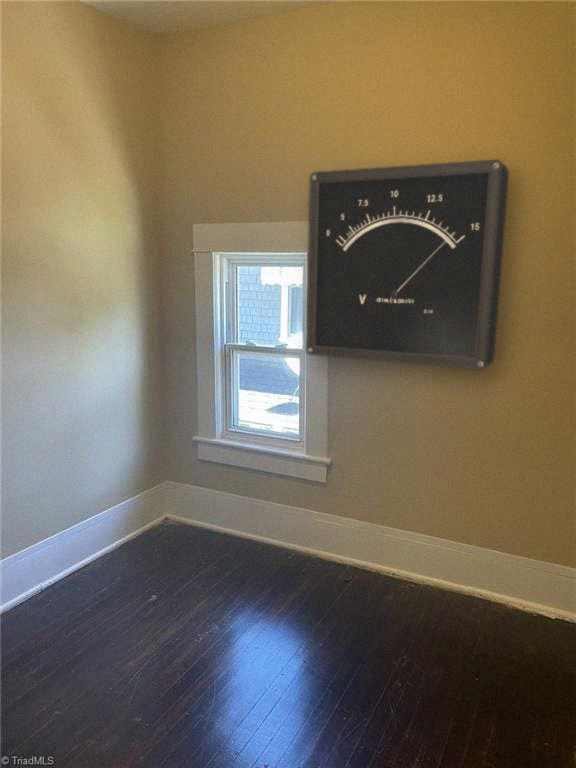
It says 14.5 V
